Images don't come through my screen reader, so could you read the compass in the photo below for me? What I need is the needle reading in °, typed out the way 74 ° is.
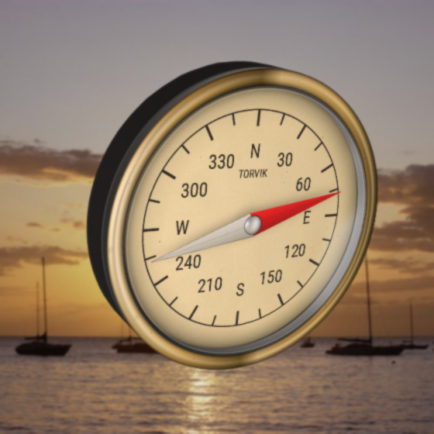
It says 75 °
